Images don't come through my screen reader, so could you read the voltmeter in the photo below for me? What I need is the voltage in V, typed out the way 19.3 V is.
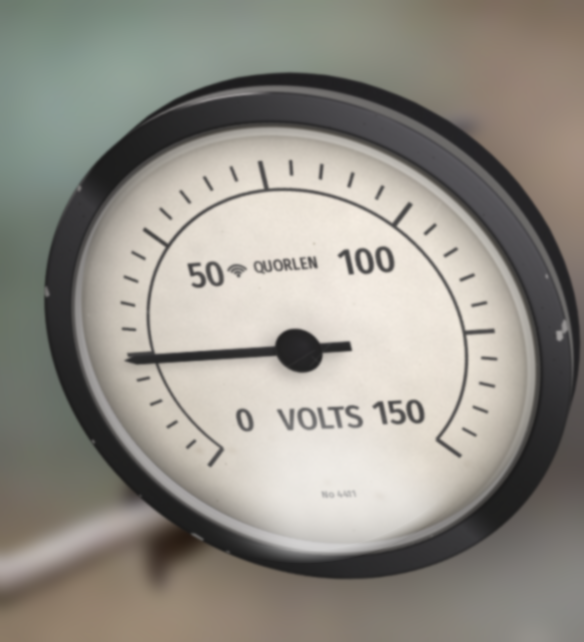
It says 25 V
